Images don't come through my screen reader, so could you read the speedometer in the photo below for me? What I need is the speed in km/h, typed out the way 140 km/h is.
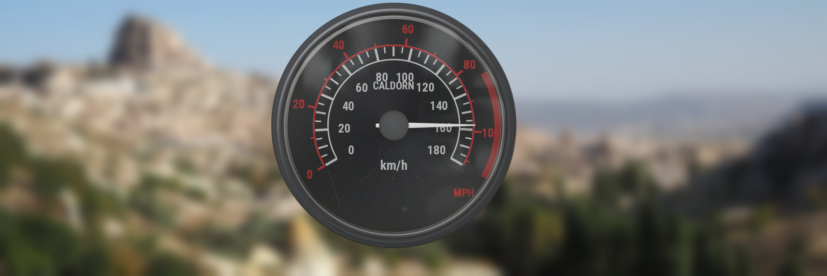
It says 157.5 km/h
